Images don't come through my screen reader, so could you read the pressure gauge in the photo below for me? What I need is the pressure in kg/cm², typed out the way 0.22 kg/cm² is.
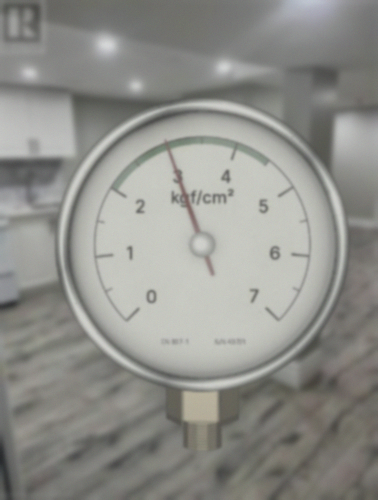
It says 3 kg/cm²
